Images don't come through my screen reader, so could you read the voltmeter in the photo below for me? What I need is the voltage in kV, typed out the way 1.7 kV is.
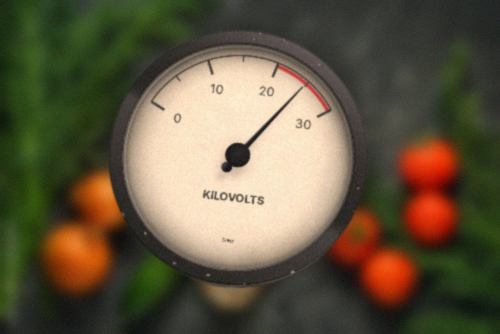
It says 25 kV
